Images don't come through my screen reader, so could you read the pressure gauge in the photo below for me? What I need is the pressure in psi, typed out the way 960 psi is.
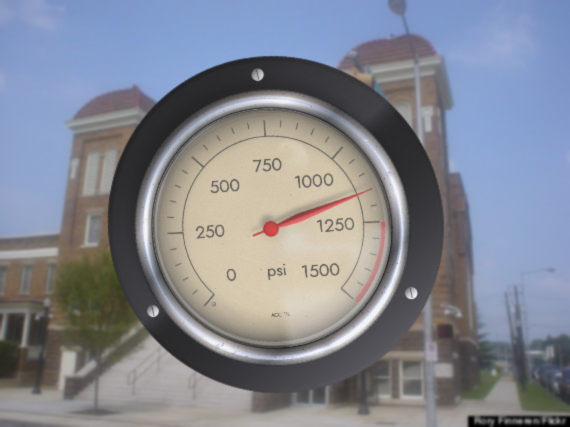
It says 1150 psi
